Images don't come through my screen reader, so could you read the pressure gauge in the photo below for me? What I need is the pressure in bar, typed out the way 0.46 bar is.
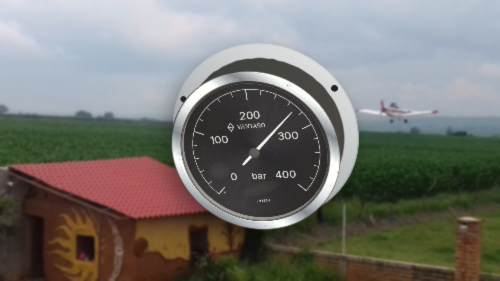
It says 270 bar
